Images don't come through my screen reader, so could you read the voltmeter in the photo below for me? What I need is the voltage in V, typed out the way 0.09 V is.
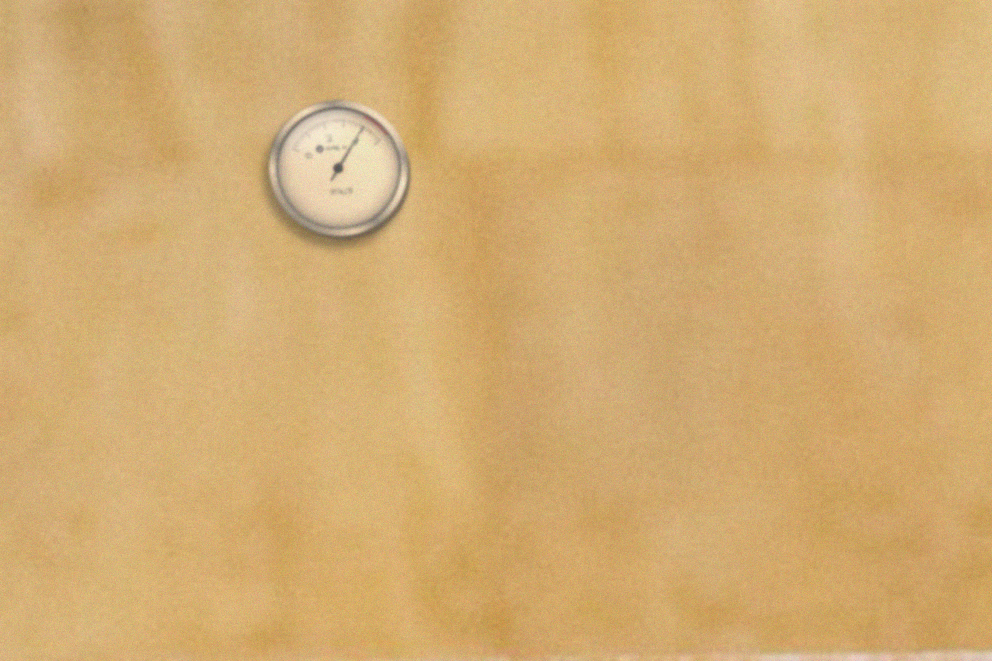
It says 4 V
